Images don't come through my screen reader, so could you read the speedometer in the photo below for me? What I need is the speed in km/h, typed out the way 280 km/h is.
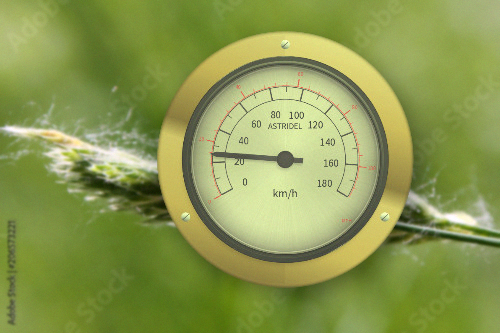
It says 25 km/h
